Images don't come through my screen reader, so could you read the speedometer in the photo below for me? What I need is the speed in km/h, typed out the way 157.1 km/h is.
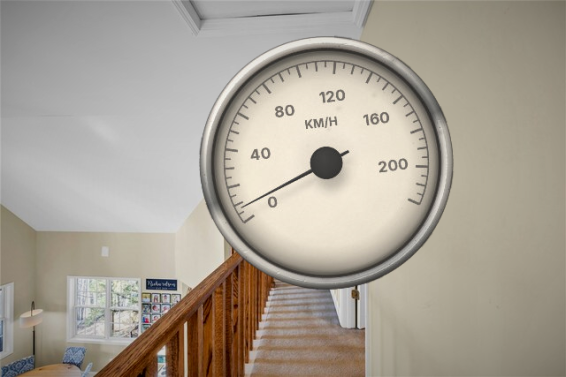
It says 7.5 km/h
